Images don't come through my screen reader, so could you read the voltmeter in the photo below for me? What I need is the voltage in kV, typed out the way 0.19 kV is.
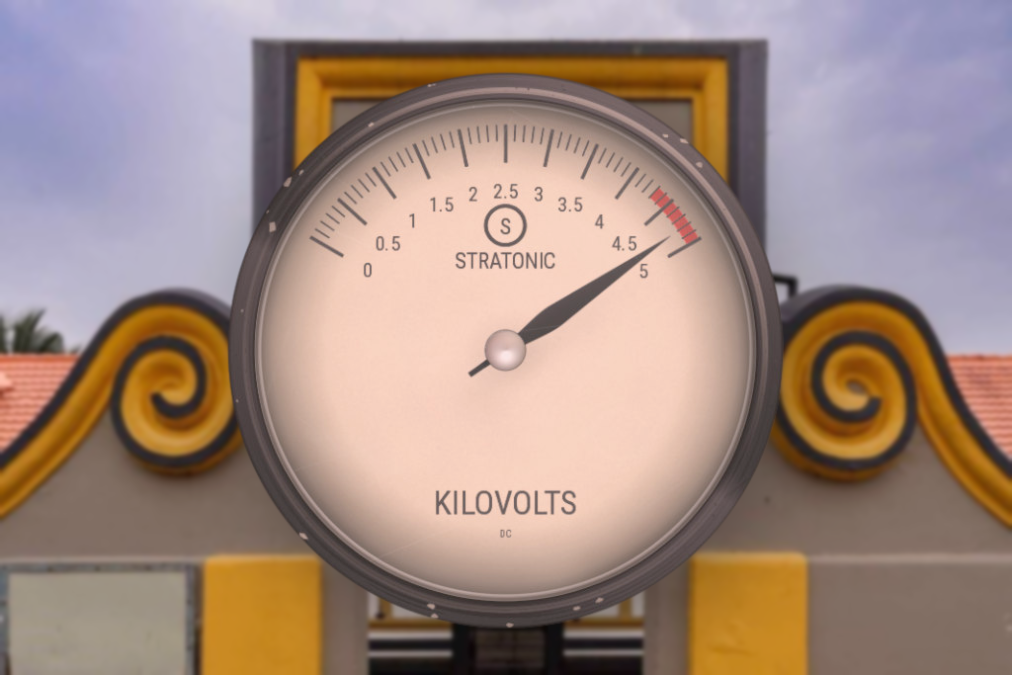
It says 4.8 kV
